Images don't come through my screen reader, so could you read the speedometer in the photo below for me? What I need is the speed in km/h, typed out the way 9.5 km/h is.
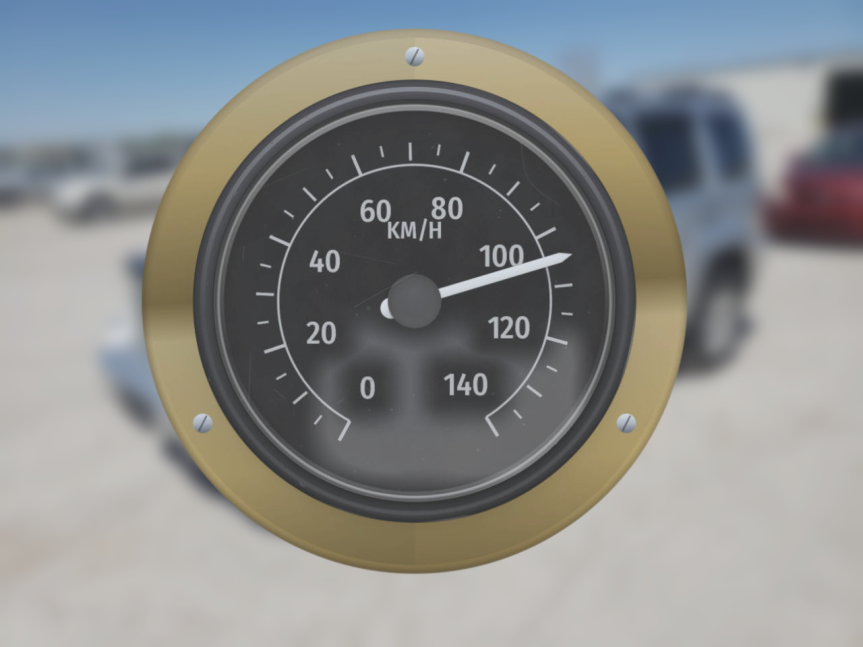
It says 105 km/h
